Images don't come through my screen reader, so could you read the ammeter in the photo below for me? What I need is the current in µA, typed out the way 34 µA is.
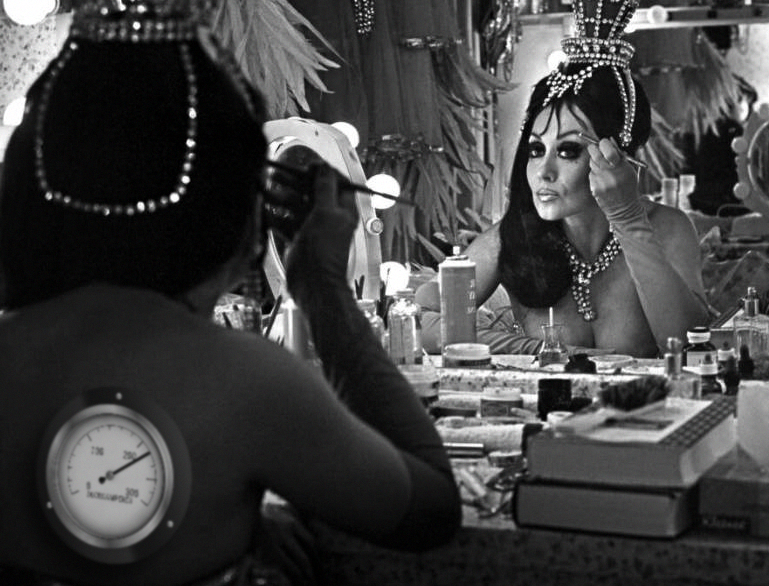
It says 220 µA
